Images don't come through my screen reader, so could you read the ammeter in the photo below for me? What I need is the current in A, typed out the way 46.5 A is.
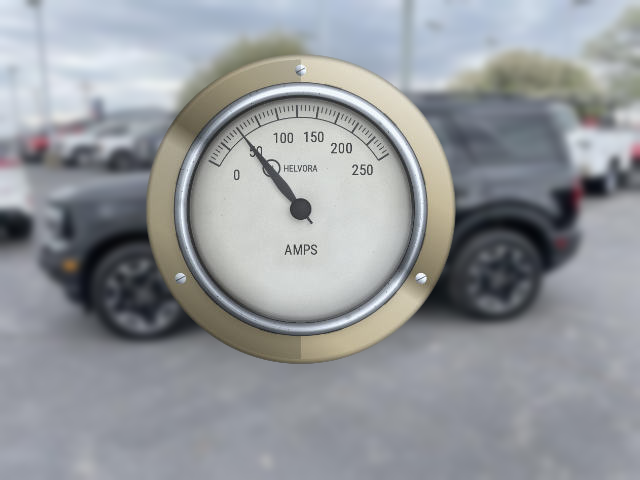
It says 50 A
